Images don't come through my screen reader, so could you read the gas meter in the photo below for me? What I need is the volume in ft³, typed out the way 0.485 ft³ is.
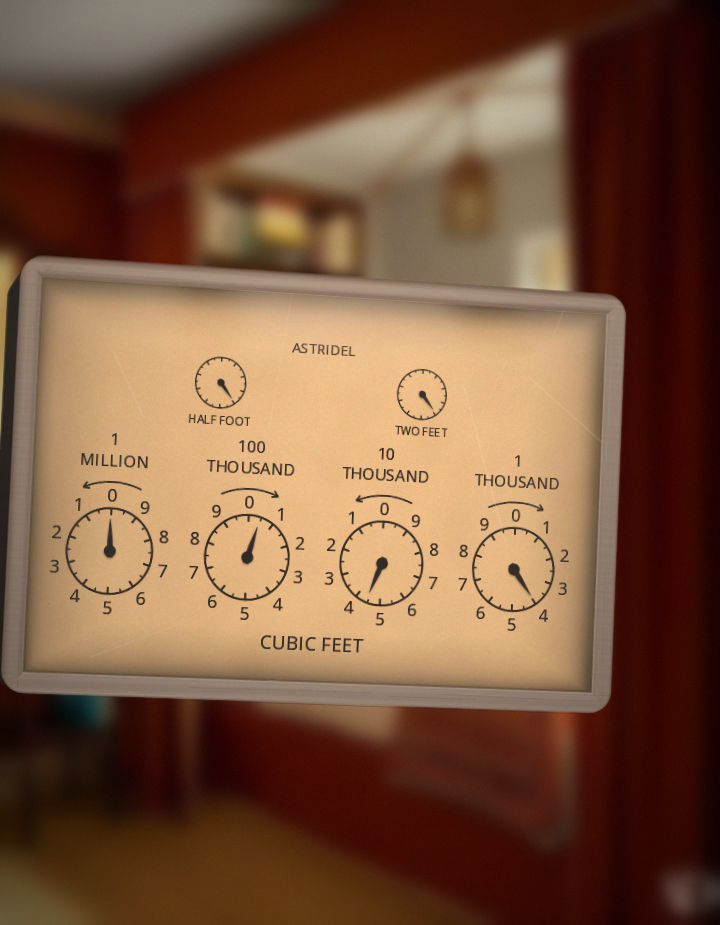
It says 4400 ft³
